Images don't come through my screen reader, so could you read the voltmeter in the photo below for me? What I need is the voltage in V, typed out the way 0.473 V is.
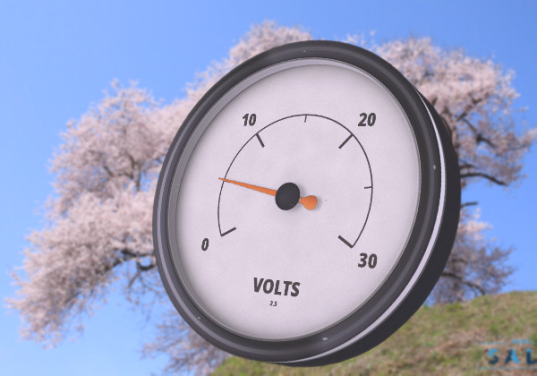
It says 5 V
